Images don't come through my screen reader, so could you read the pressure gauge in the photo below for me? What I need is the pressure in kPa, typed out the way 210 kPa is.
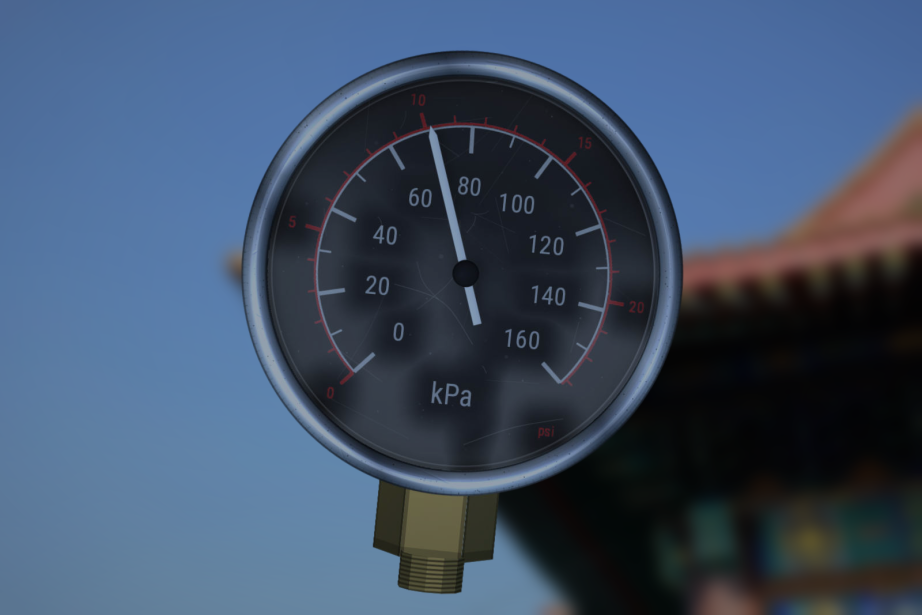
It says 70 kPa
